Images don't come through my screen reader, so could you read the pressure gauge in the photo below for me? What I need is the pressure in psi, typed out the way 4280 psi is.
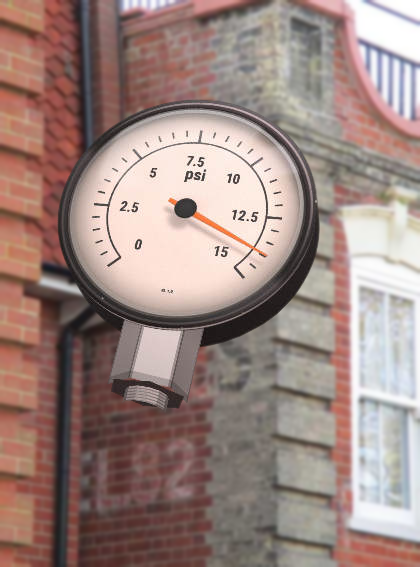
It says 14 psi
